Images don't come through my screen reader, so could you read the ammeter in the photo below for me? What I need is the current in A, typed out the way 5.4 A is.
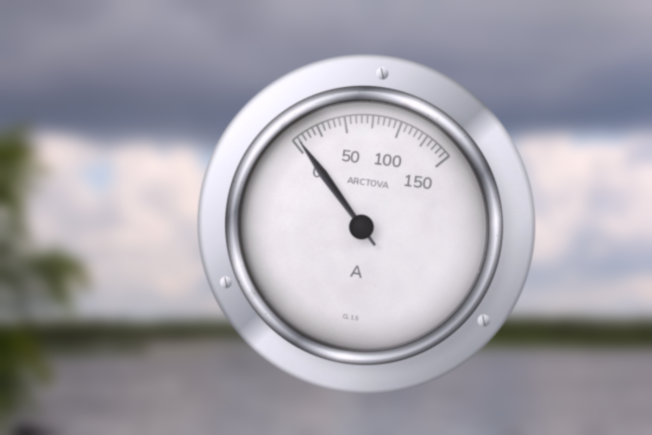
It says 5 A
